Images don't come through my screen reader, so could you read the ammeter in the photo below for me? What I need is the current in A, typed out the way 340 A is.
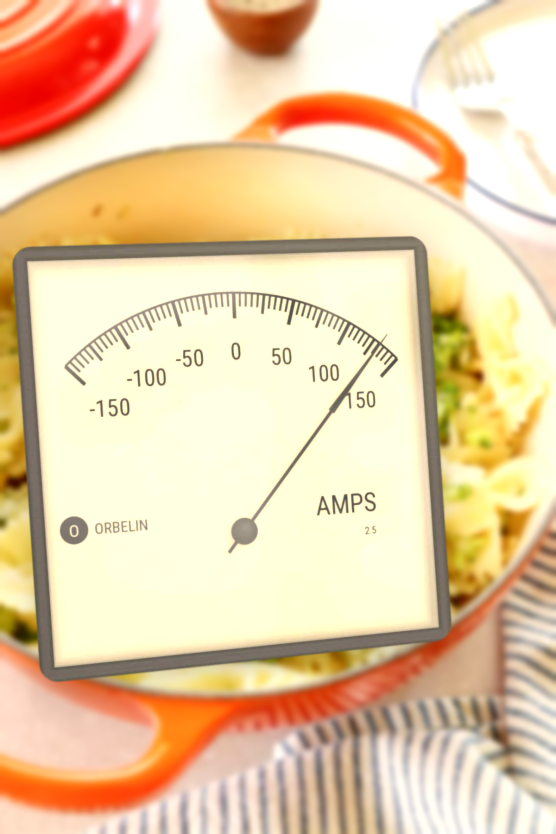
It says 130 A
